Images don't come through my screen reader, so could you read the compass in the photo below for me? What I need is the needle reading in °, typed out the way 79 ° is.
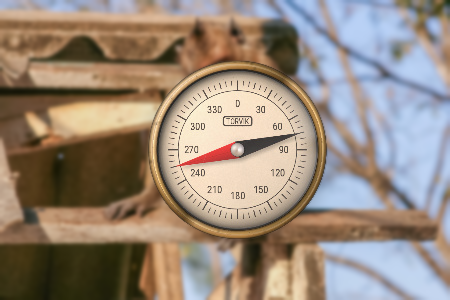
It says 255 °
